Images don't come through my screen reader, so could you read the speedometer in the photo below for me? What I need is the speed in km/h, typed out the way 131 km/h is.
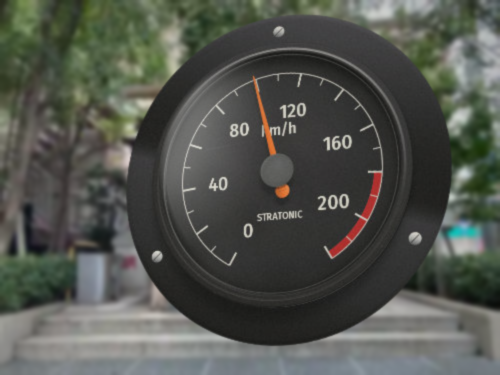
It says 100 km/h
